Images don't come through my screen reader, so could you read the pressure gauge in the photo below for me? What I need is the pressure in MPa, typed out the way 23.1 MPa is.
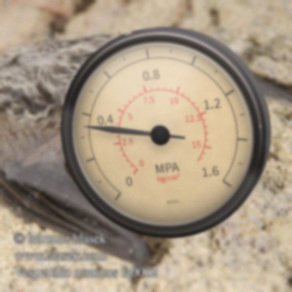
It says 0.35 MPa
